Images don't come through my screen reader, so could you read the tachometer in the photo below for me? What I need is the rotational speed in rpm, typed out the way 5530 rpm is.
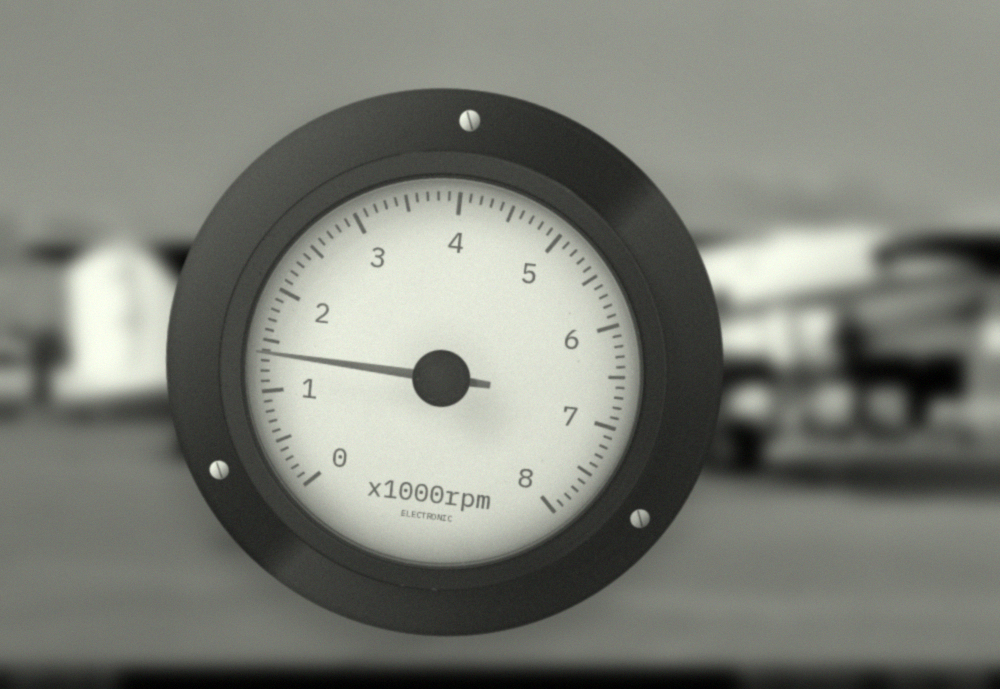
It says 1400 rpm
